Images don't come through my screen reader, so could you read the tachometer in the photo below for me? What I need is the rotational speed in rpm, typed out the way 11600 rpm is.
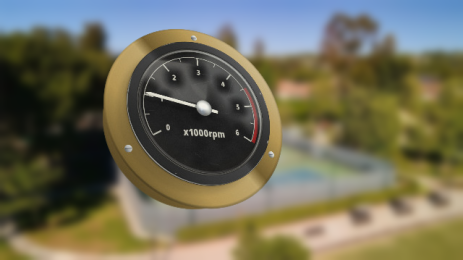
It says 1000 rpm
